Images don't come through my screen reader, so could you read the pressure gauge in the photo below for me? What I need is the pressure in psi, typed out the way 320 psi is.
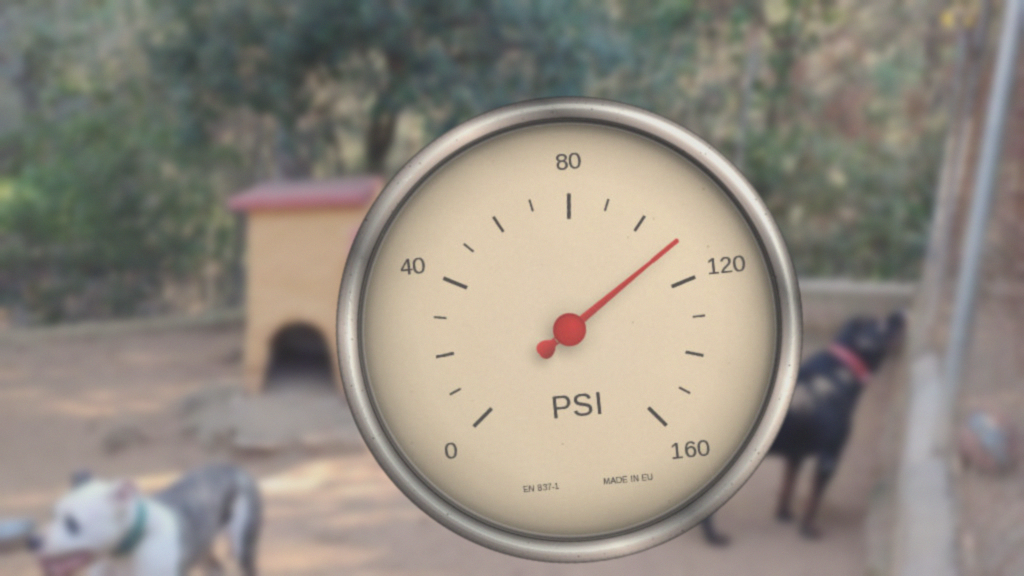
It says 110 psi
